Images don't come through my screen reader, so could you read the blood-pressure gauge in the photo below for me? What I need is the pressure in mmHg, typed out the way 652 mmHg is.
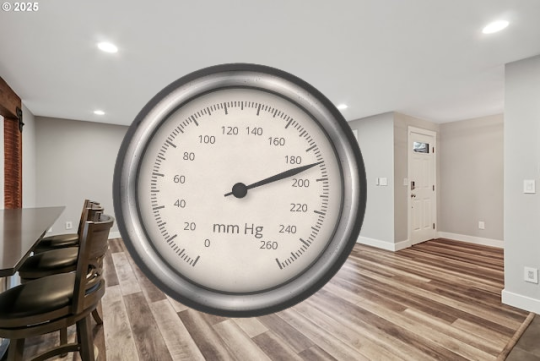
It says 190 mmHg
